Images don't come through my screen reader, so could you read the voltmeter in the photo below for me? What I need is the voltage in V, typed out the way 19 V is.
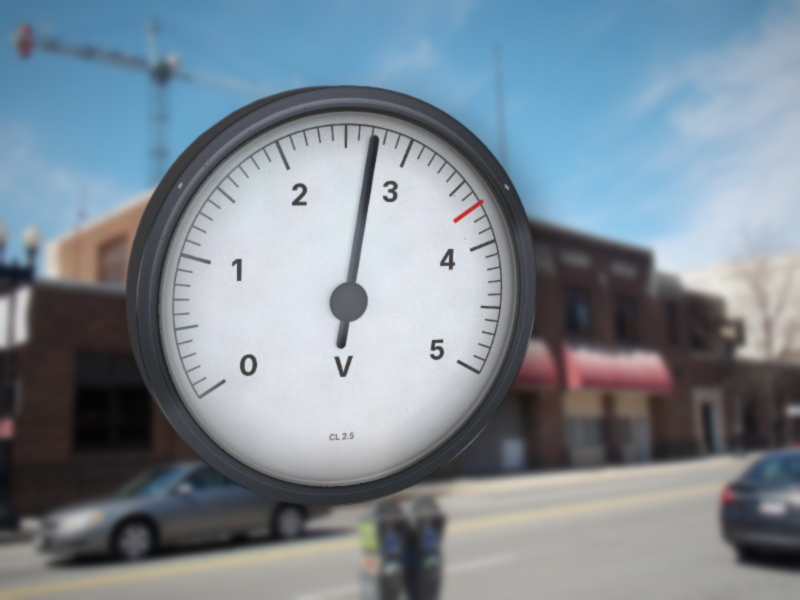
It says 2.7 V
